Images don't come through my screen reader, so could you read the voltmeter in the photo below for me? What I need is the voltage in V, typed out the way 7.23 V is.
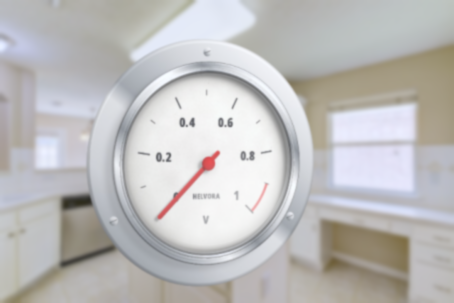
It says 0 V
